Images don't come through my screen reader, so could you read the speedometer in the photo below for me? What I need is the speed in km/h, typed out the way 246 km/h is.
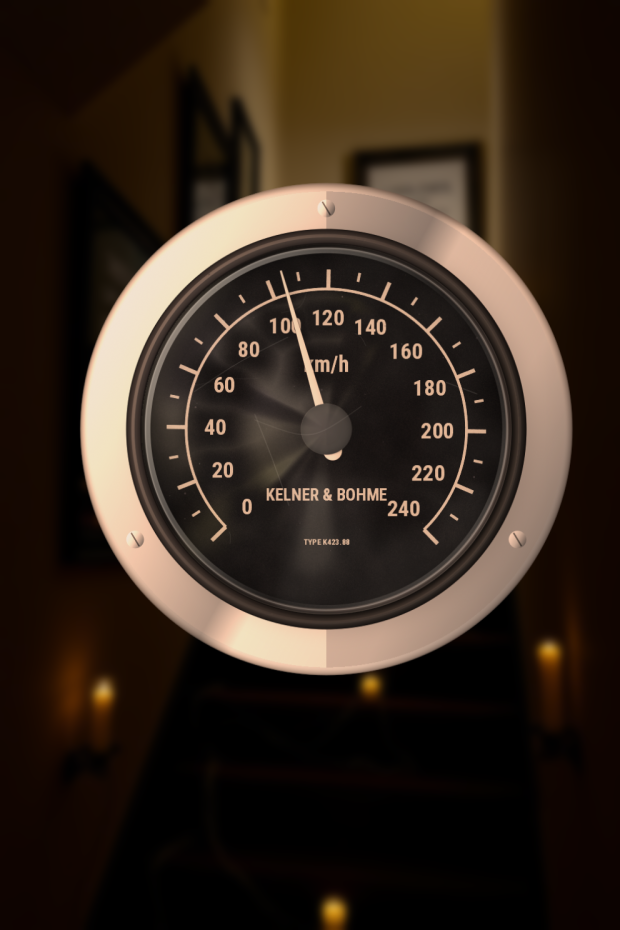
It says 105 km/h
